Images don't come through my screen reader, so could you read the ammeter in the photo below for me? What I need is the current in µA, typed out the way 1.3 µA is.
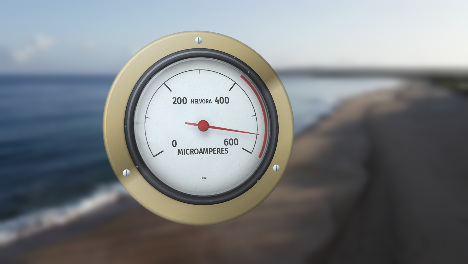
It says 550 µA
